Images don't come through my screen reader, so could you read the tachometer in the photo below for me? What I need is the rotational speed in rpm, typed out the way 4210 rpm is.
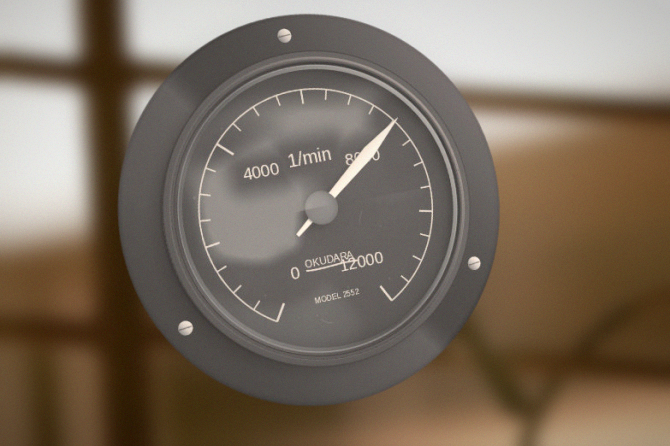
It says 8000 rpm
